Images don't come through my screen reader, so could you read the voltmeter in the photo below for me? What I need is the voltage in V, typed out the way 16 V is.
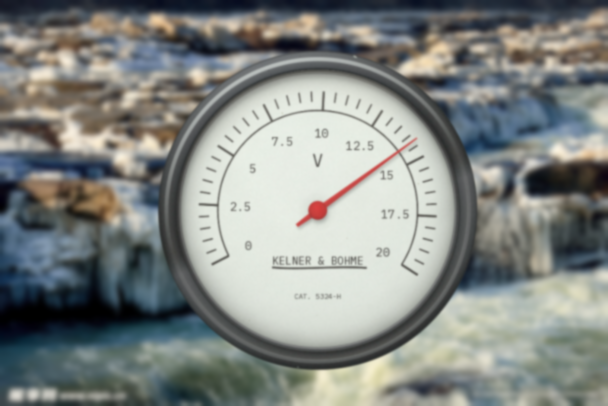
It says 14.25 V
